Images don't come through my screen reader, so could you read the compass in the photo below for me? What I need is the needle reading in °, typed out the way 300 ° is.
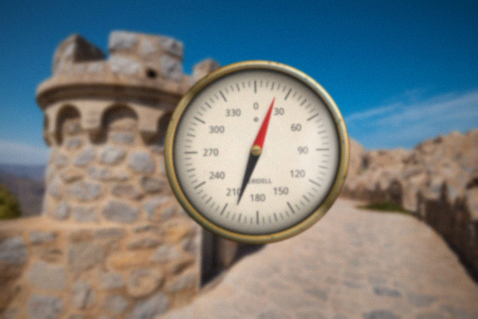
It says 20 °
